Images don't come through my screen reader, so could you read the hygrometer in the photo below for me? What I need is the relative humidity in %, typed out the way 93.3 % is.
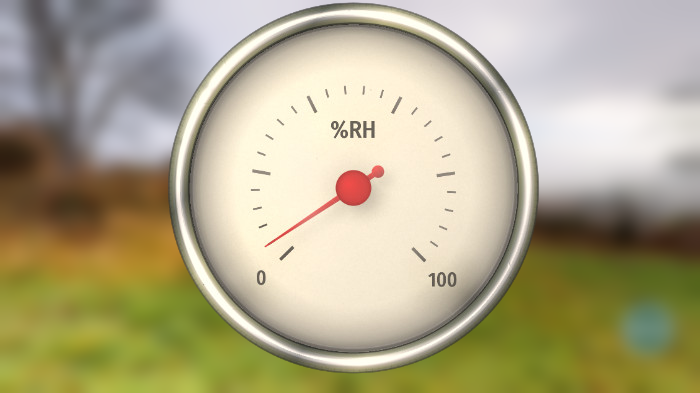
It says 4 %
